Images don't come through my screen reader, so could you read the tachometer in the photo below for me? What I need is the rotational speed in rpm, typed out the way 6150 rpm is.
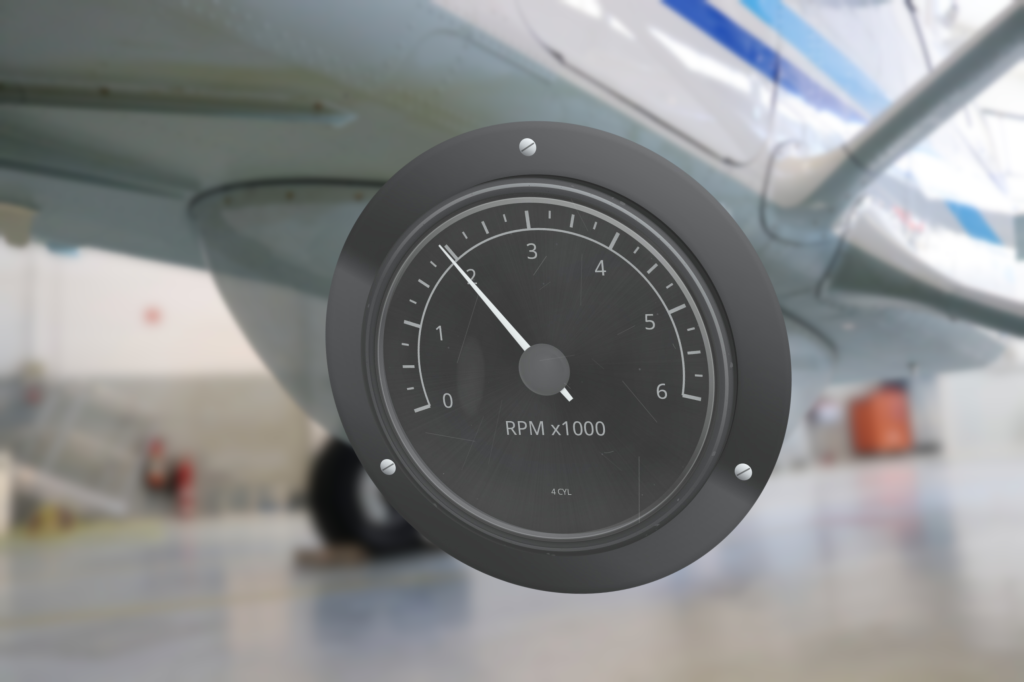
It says 2000 rpm
